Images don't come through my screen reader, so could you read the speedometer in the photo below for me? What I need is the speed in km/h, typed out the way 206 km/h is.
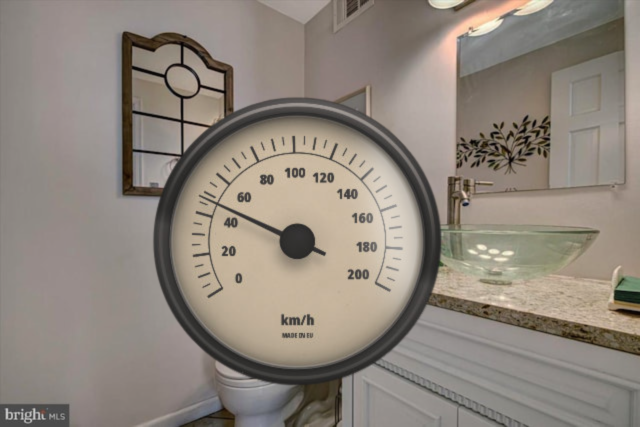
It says 47.5 km/h
